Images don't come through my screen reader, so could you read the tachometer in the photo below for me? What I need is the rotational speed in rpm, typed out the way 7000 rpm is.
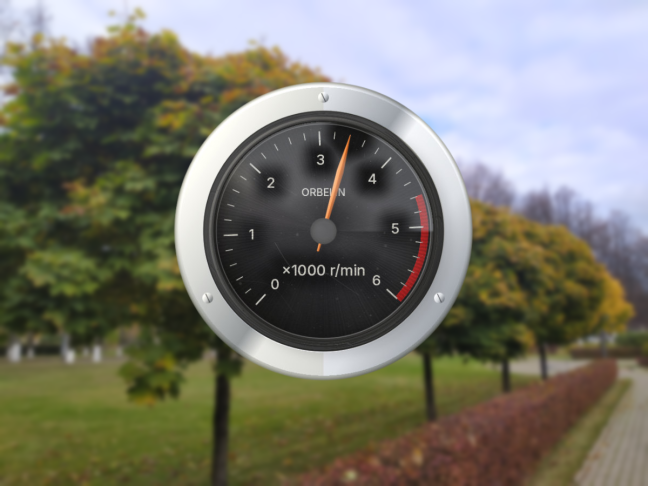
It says 3400 rpm
